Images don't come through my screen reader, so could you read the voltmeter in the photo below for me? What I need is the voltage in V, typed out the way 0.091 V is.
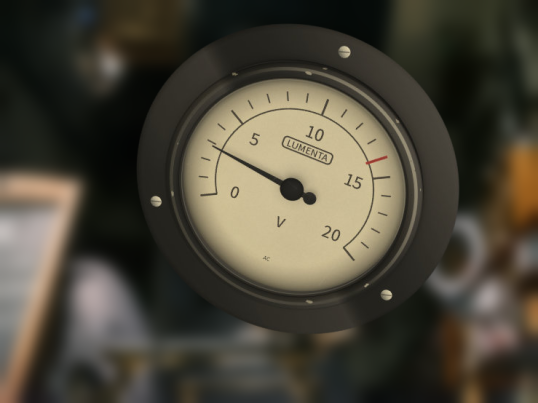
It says 3 V
